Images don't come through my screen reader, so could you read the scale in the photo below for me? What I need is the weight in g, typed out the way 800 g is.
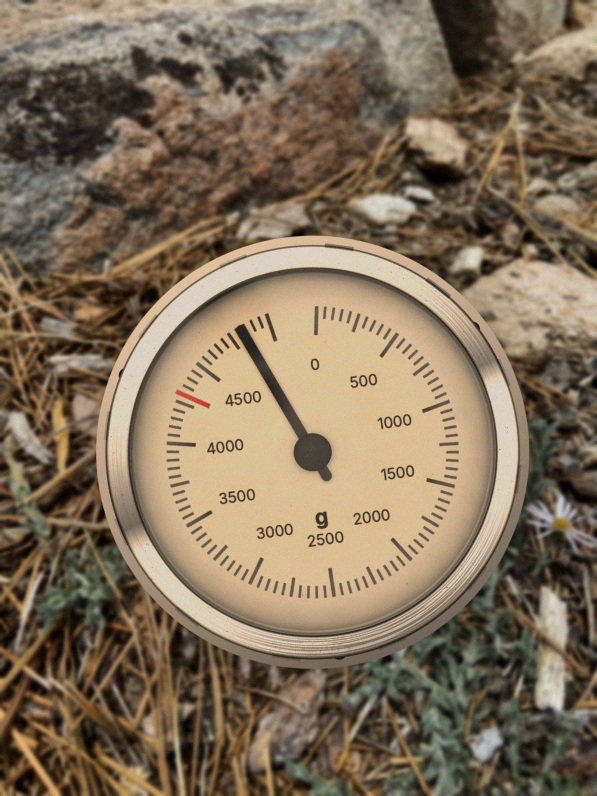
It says 4825 g
